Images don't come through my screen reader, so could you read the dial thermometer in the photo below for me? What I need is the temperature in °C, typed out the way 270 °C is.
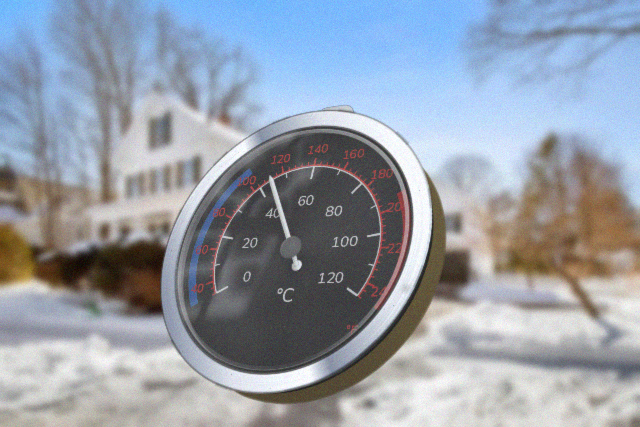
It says 45 °C
